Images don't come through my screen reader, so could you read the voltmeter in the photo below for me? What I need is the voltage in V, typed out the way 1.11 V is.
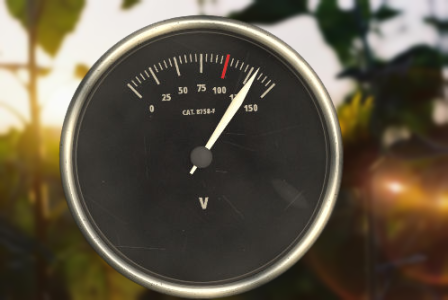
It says 130 V
